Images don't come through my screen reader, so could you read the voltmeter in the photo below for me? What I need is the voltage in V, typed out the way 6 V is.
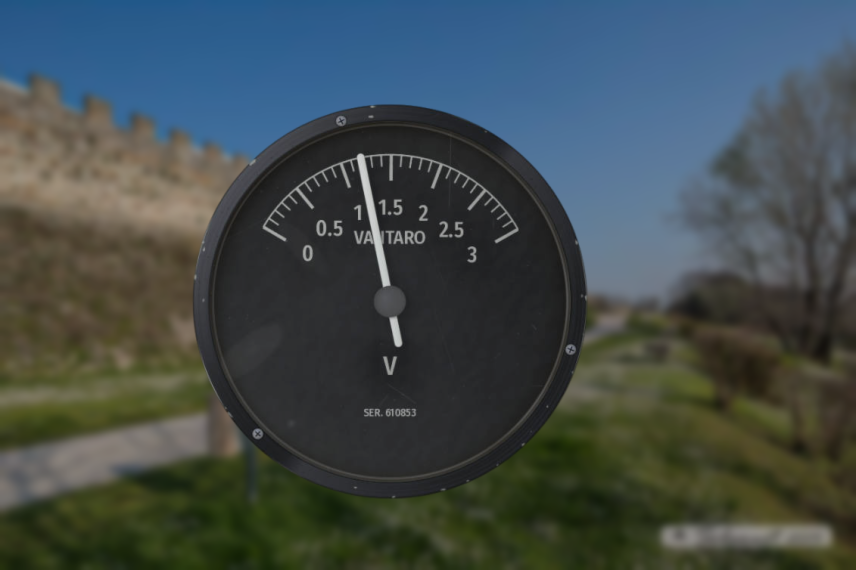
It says 1.2 V
